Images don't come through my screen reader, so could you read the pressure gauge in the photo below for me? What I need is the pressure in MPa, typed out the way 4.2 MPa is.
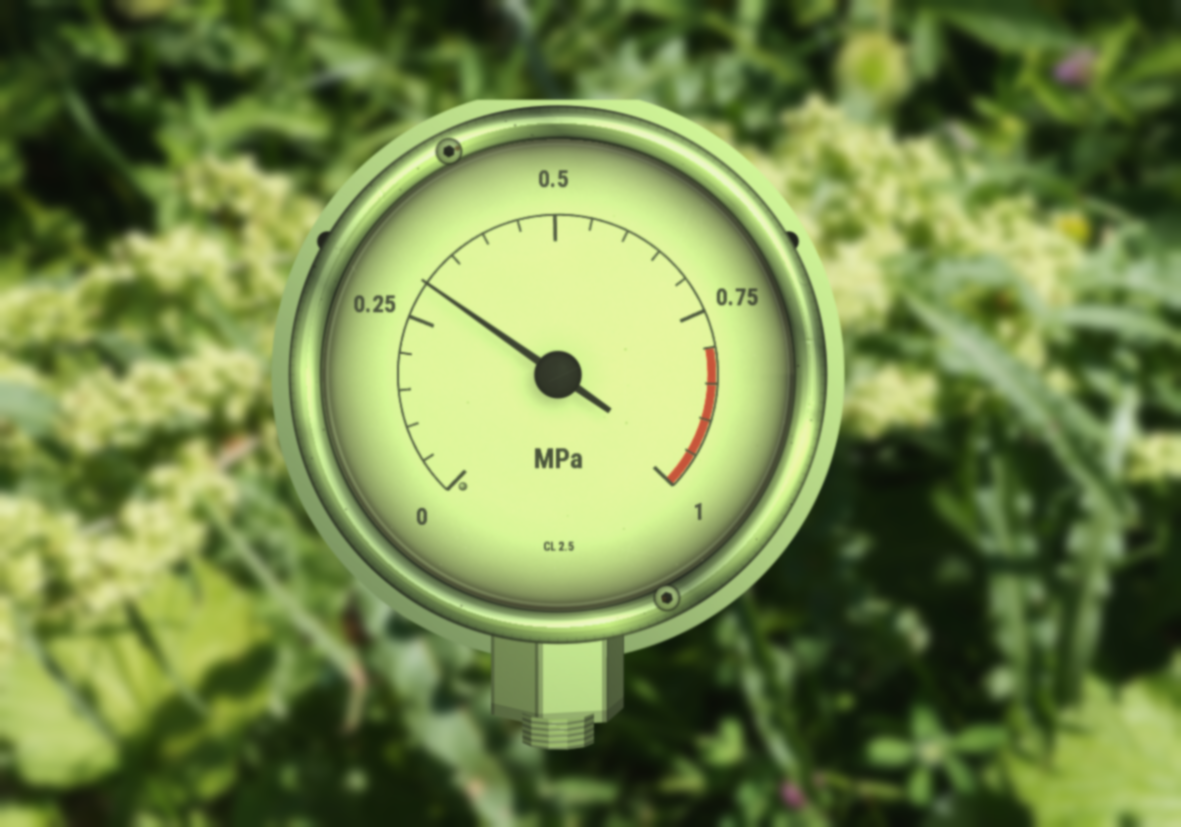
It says 0.3 MPa
